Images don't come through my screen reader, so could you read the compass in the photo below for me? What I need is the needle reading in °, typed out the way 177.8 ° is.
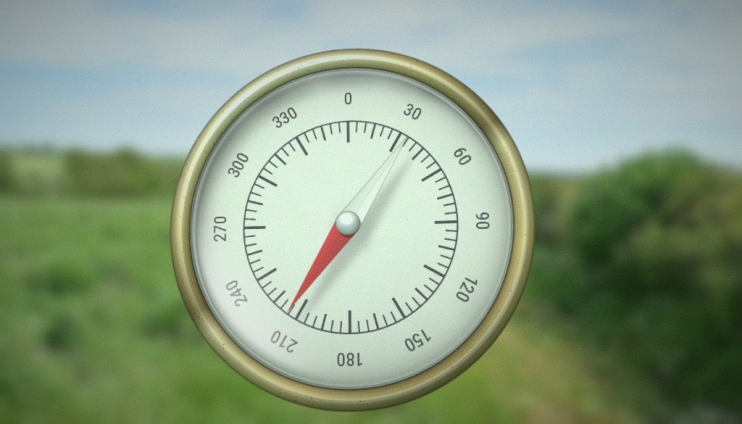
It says 215 °
